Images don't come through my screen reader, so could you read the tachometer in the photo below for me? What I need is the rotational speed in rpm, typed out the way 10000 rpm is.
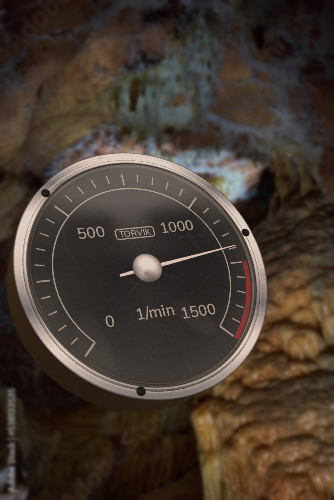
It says 1200 rpm
